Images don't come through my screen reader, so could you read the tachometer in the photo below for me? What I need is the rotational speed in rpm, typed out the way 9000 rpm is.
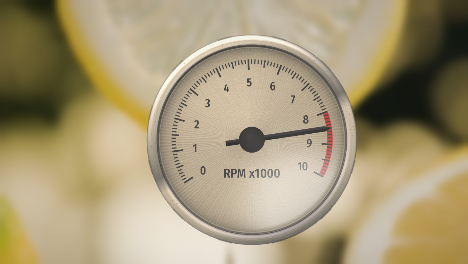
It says 8500 rpm
